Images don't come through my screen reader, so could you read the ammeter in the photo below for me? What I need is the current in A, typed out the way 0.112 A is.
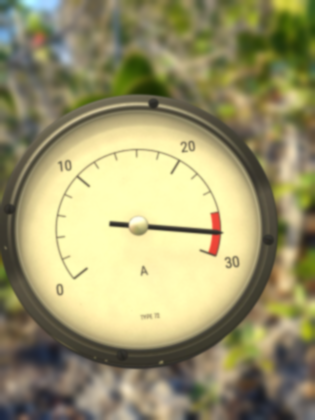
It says 28 A
